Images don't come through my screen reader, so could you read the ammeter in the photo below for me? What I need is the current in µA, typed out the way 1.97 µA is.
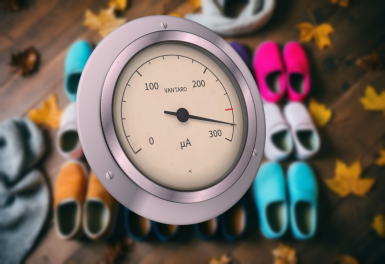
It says 280 µA
